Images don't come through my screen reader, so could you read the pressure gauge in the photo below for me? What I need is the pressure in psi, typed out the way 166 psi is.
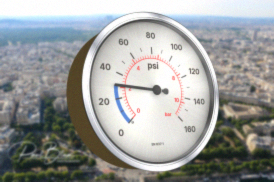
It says 30 psi
